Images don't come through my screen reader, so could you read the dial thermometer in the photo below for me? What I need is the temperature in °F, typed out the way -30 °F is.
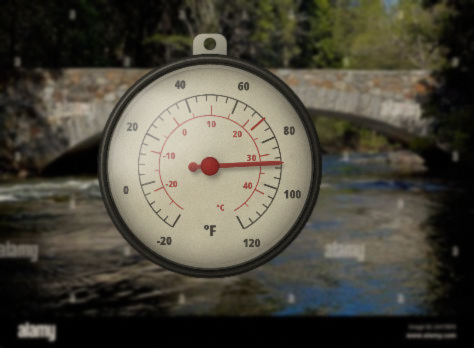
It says 90 °F
